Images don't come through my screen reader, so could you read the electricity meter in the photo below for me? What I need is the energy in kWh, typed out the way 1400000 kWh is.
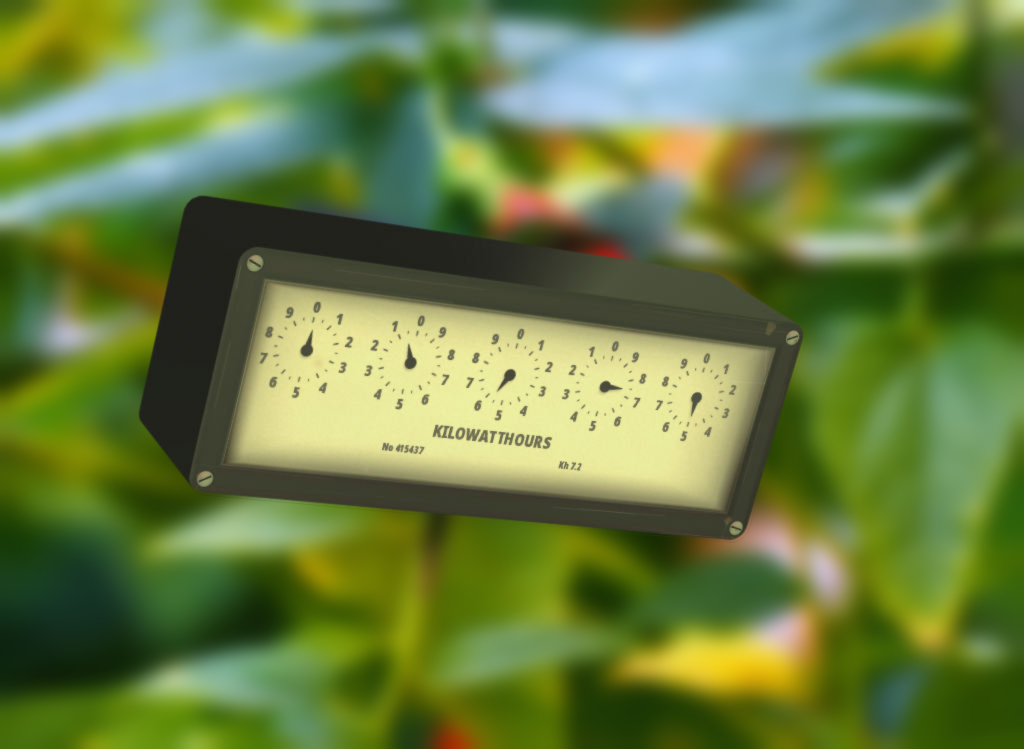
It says 575 kWh
